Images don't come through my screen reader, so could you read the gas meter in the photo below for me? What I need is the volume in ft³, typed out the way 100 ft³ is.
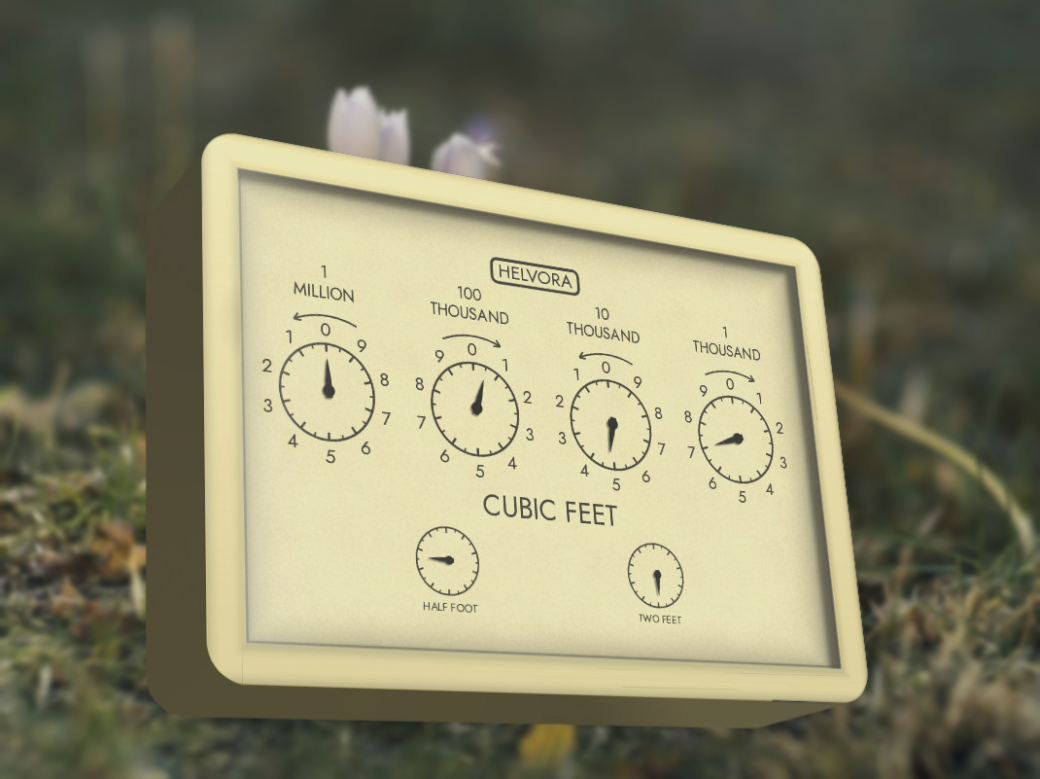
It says 4700 ft³
